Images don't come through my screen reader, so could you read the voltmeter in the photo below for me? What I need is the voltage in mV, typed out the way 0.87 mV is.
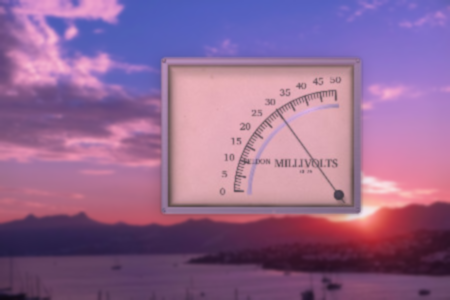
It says 30 mV
